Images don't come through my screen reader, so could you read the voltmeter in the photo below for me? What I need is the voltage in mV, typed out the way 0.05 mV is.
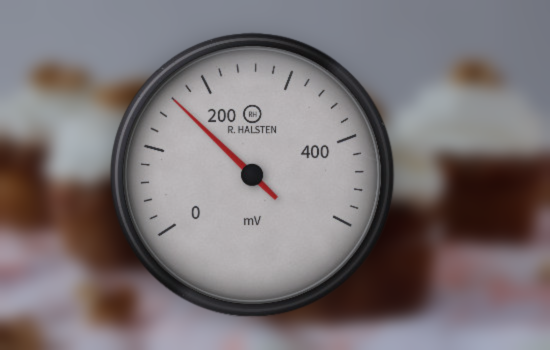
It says 160 mV
